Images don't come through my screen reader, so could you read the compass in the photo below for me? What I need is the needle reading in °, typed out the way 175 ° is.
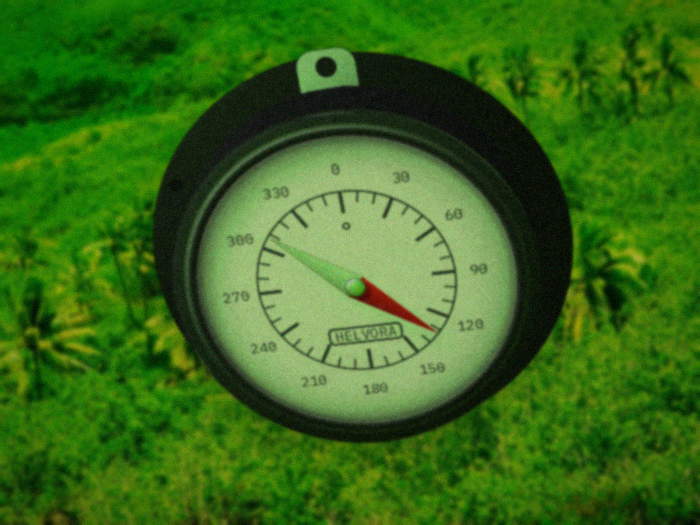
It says 130 °
